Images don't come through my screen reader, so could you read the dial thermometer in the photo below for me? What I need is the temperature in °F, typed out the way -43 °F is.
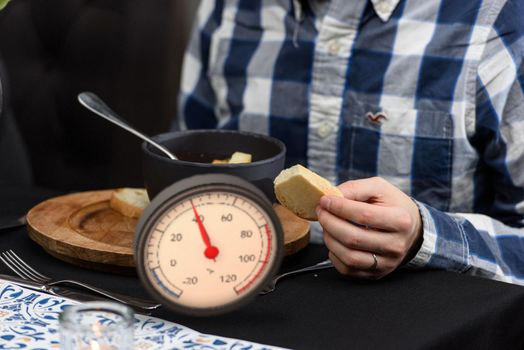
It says 40 °F
